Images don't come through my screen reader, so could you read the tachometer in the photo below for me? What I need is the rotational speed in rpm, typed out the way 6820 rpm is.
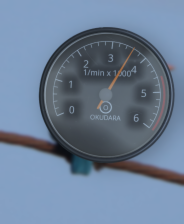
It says 3600 rpm
